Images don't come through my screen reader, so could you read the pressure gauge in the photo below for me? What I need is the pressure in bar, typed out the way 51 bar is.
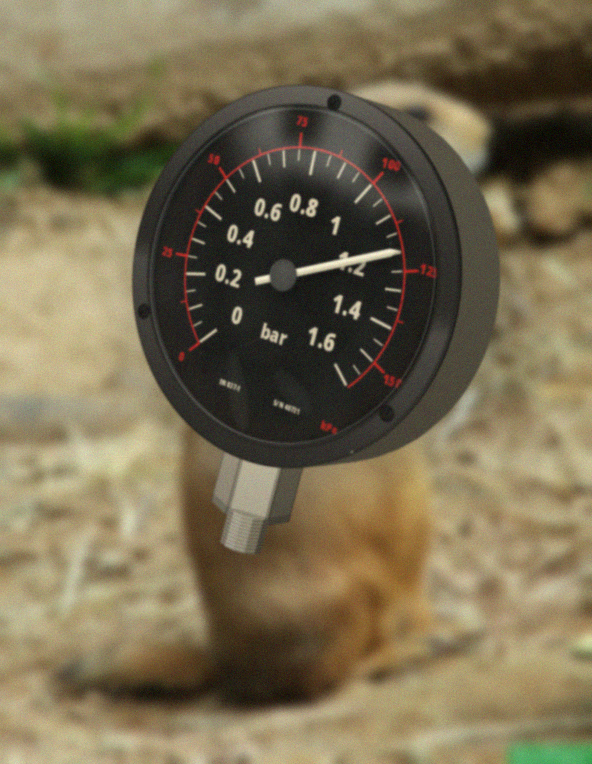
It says 1.2 bar
